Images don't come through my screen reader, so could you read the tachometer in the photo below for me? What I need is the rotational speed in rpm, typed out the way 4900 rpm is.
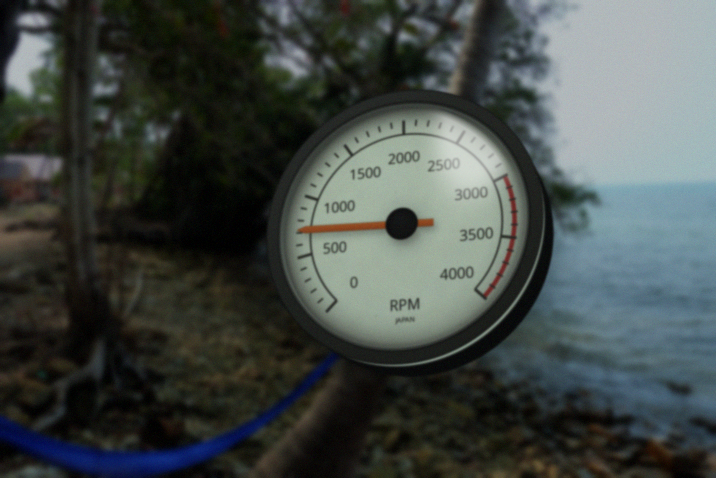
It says 700 rpm
